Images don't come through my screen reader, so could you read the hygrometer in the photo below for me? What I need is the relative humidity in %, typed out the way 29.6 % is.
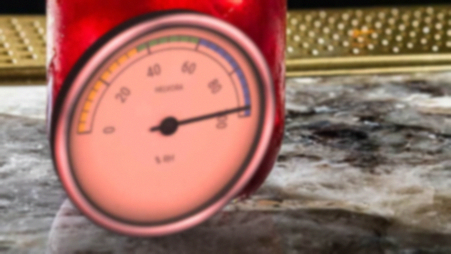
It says 96 %
